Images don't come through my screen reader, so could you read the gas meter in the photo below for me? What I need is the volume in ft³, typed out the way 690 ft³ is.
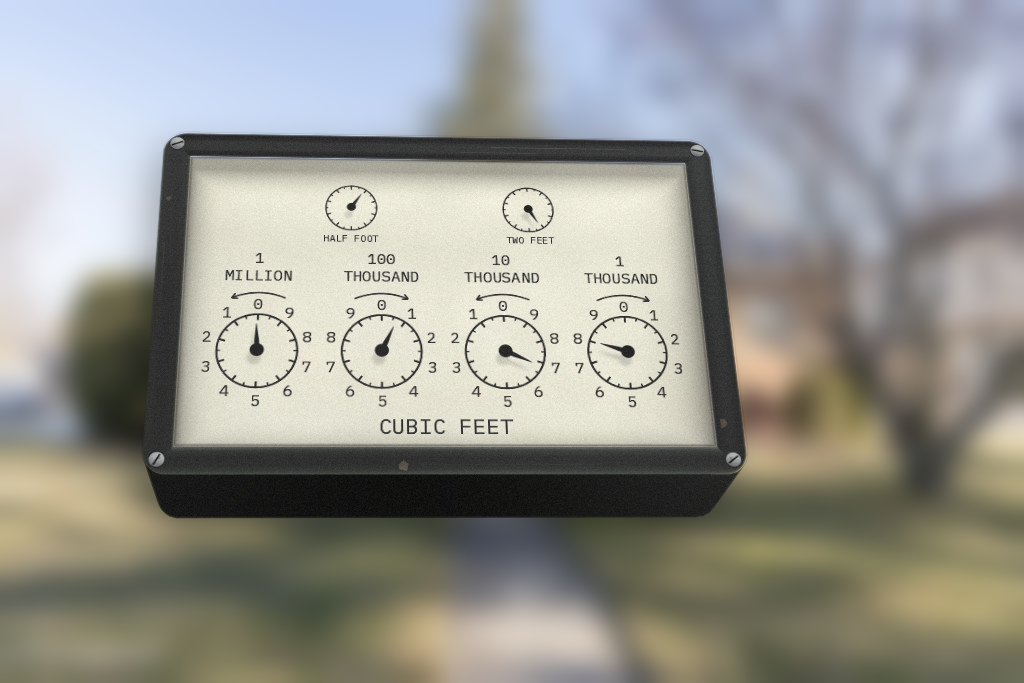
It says 6800 ft³
